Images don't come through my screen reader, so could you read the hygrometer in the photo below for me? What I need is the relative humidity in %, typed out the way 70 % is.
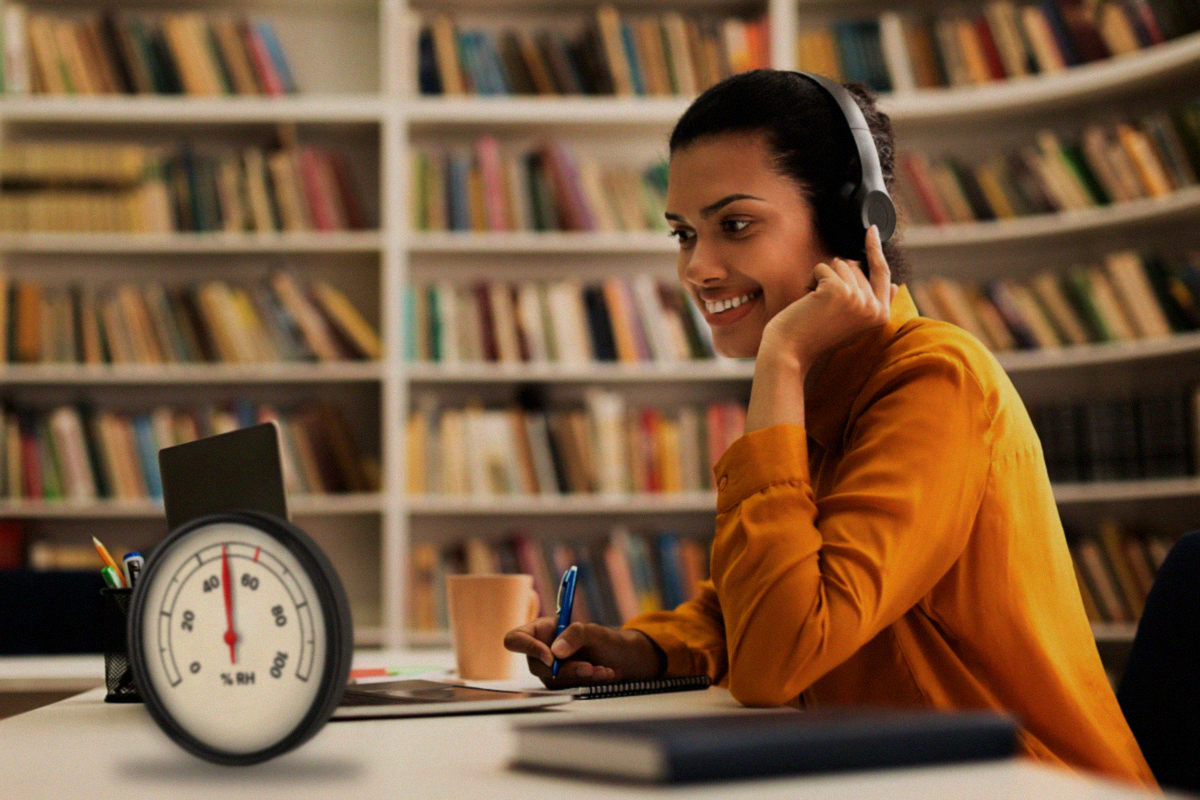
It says 50 %
